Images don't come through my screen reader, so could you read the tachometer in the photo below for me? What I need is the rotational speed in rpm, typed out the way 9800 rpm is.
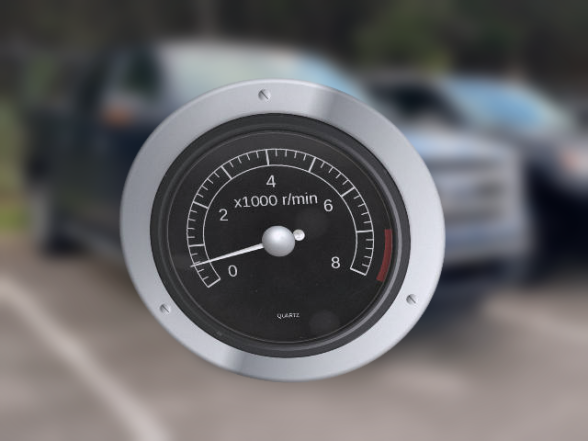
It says 600 rpm
